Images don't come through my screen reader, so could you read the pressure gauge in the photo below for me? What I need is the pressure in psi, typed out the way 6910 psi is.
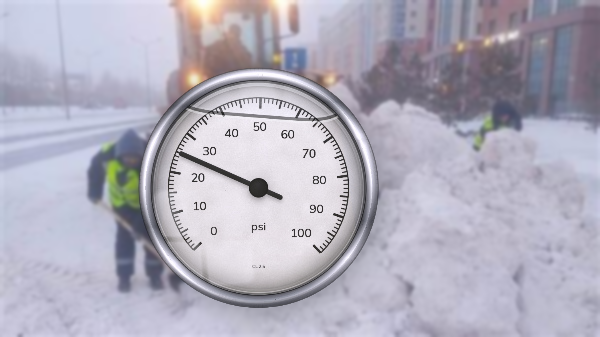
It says 25 psi
